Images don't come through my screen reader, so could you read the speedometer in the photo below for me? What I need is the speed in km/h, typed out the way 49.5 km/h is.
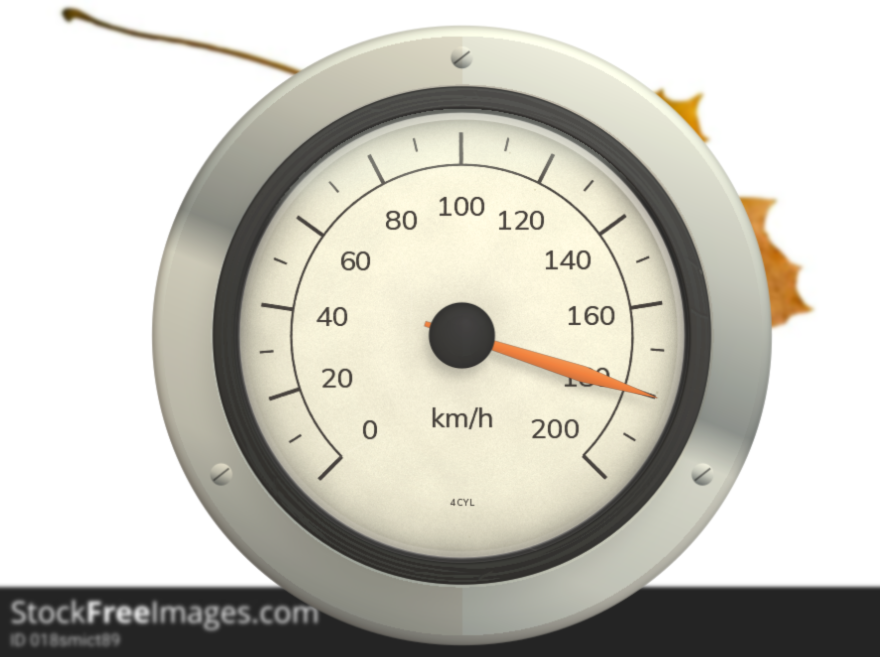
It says 180 km/h
